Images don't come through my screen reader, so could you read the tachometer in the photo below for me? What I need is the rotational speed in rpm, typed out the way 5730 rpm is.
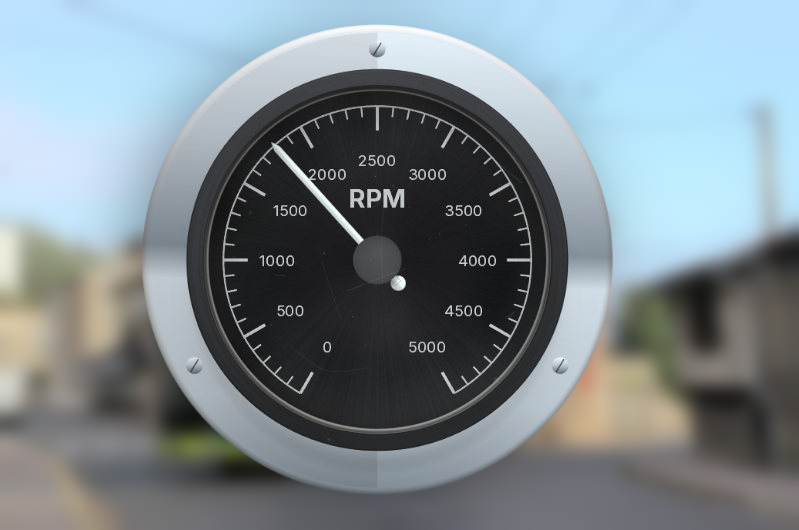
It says 1800 rpm
